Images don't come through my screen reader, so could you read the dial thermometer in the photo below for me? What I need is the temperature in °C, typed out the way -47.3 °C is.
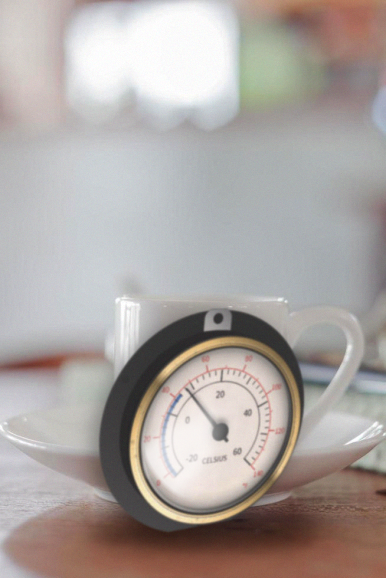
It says 8 °C
